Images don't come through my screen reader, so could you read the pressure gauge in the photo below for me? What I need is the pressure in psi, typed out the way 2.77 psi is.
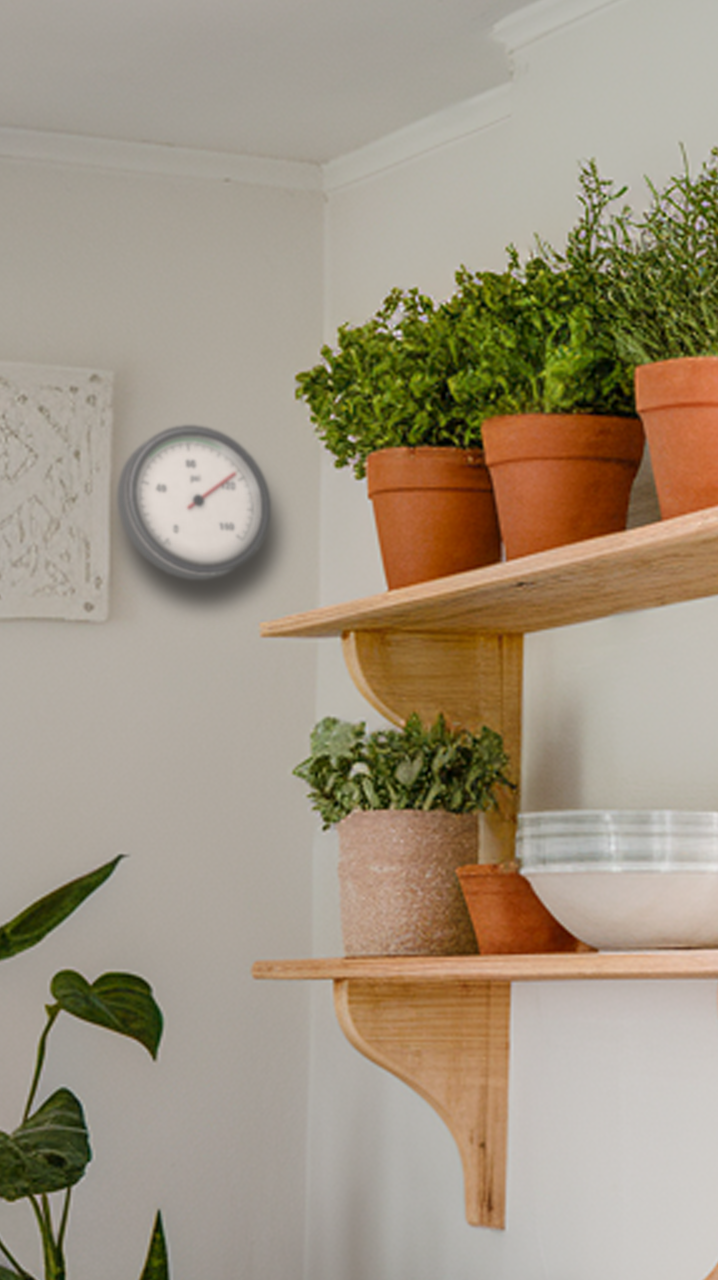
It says 115 psi
